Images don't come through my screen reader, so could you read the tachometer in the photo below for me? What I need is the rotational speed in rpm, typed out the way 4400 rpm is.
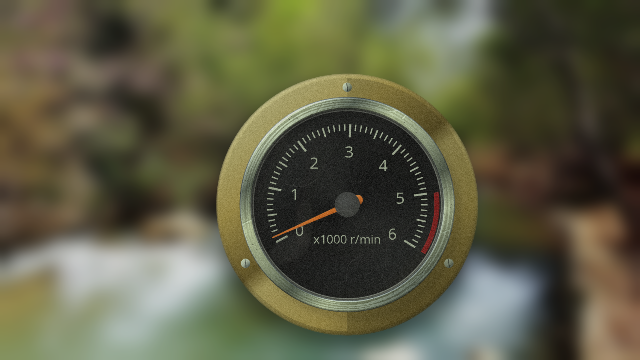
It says 100 rpm
